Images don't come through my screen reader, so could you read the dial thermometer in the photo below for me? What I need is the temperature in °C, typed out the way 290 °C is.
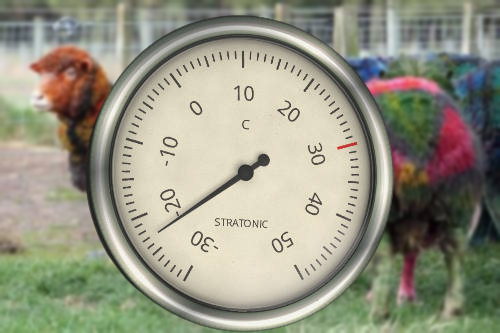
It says -23 °C
